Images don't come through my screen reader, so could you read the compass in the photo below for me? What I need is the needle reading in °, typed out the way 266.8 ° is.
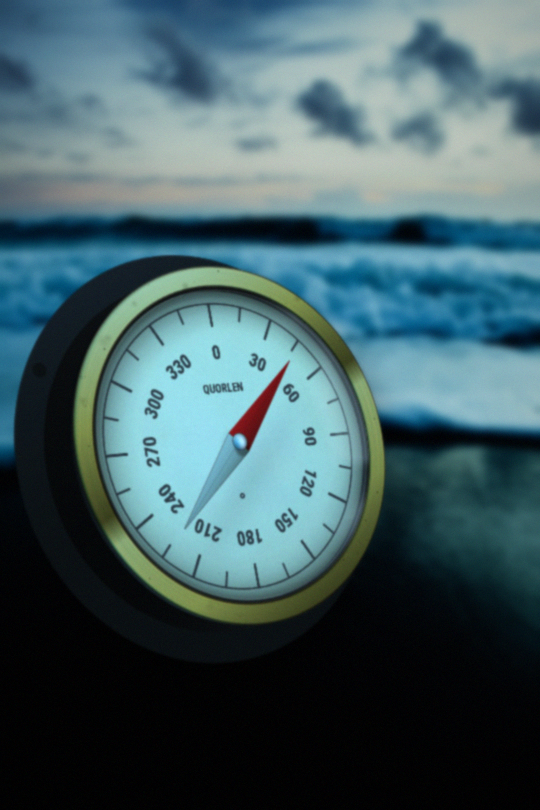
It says 45 °
